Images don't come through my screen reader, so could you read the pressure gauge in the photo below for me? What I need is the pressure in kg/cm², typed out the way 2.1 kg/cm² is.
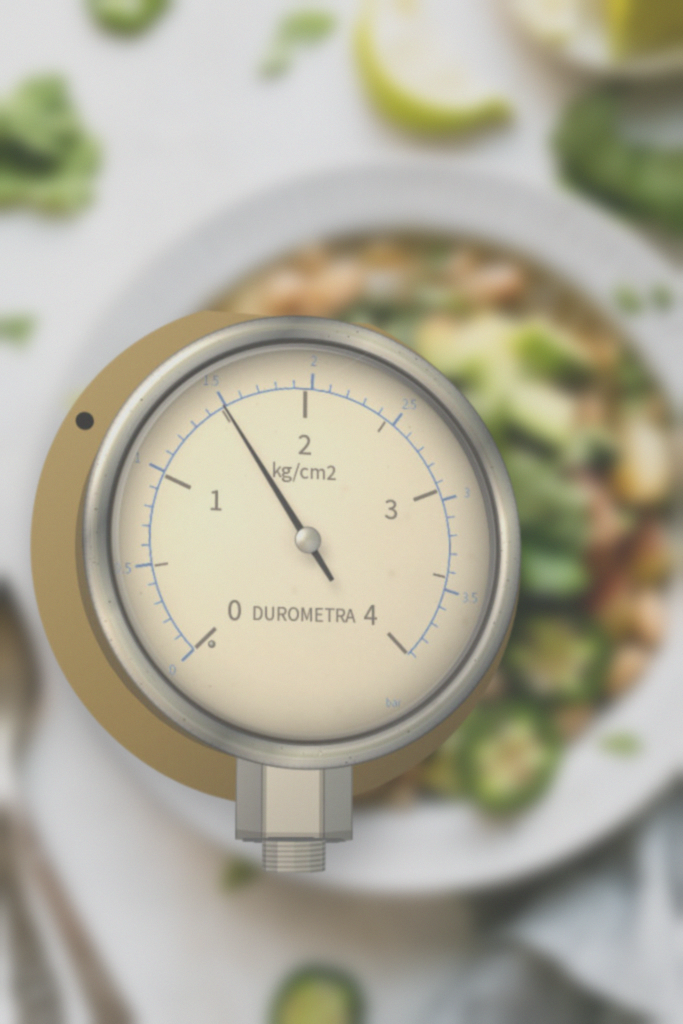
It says 1.5 kg/cm²
